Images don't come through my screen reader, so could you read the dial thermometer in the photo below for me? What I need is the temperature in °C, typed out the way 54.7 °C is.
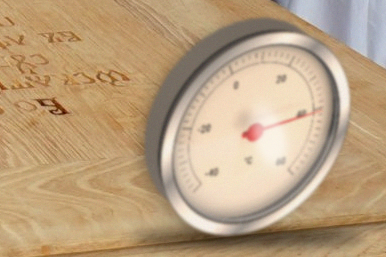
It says 40 °C
